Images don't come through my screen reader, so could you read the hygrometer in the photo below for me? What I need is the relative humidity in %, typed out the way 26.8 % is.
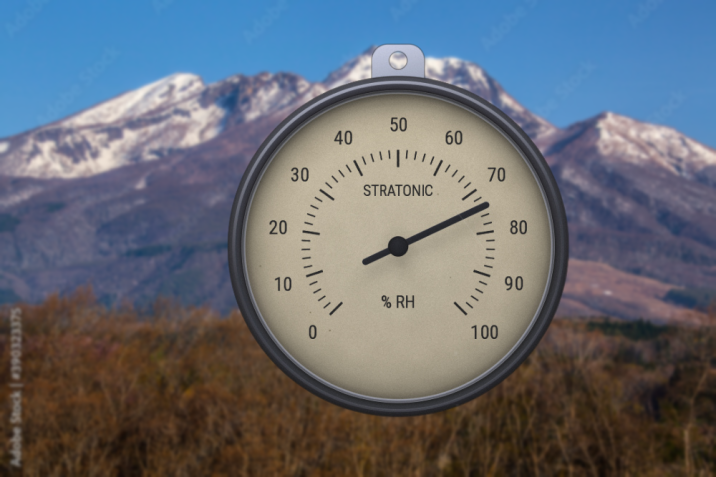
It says 74 %
